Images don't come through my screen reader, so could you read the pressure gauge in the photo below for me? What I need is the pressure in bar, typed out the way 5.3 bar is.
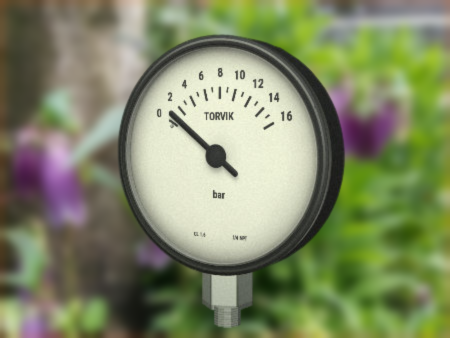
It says 1 bar
